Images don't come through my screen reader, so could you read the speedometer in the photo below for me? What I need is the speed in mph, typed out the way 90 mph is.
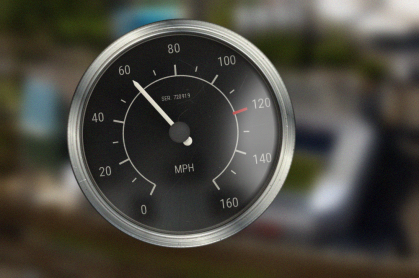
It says 60 mph
